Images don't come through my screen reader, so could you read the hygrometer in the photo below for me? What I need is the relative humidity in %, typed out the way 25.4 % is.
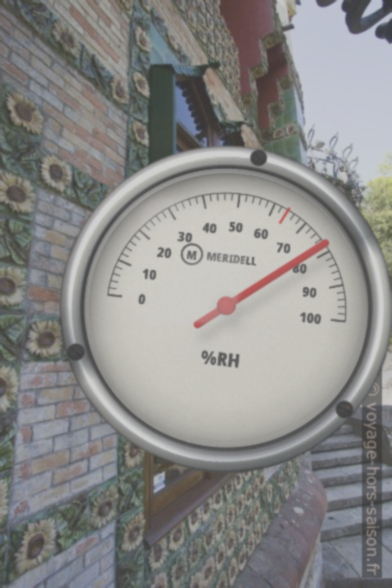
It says 78 %
